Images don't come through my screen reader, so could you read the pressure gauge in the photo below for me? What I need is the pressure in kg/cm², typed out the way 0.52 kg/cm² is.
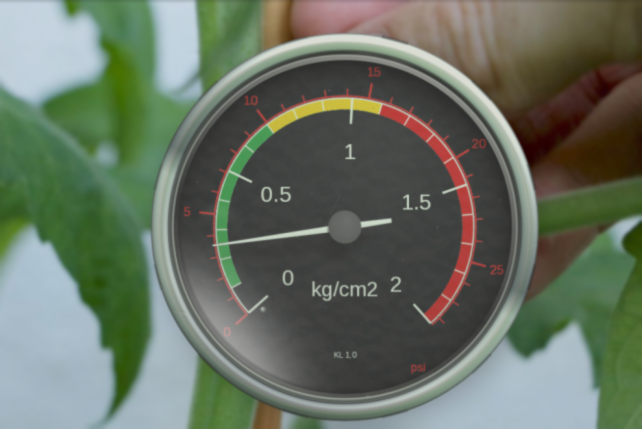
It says 0.25 kg/cm²
